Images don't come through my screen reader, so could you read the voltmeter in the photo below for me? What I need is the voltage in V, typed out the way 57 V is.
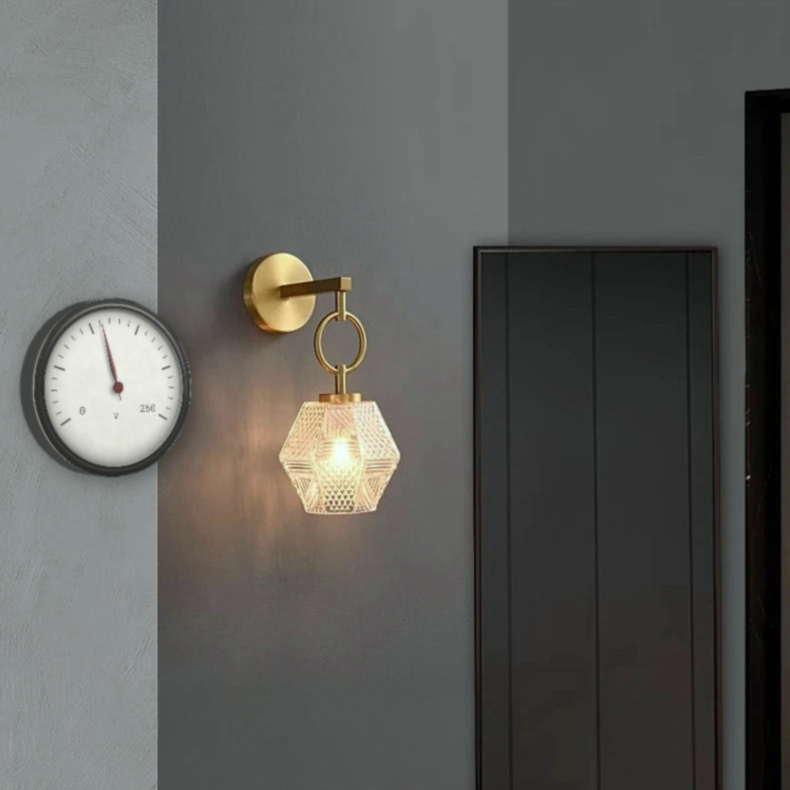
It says 110 V
